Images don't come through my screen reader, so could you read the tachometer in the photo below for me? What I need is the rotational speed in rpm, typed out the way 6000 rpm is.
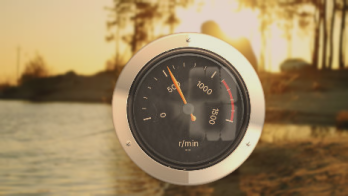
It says 550 rpm
